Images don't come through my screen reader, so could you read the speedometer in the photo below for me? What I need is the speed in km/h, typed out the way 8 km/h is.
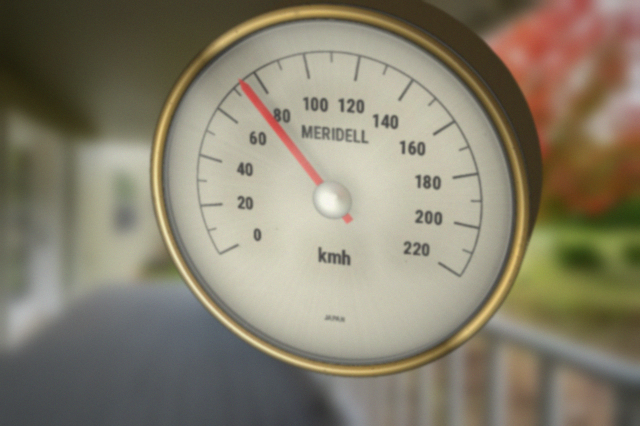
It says 75 km/h
